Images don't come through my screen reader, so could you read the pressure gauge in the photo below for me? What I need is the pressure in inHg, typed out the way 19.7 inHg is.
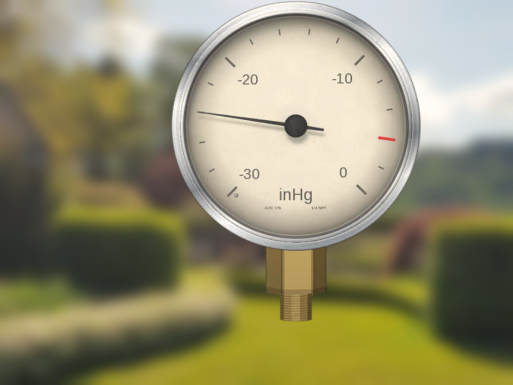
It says -24 inHg
